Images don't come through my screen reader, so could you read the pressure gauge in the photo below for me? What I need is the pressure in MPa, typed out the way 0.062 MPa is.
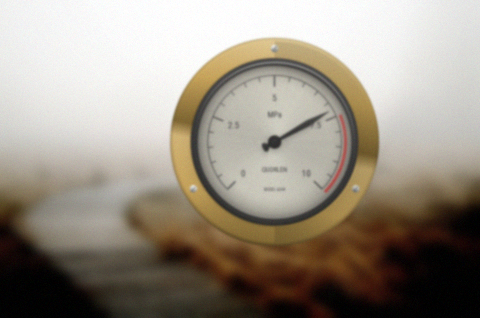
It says 7.25 MPa
